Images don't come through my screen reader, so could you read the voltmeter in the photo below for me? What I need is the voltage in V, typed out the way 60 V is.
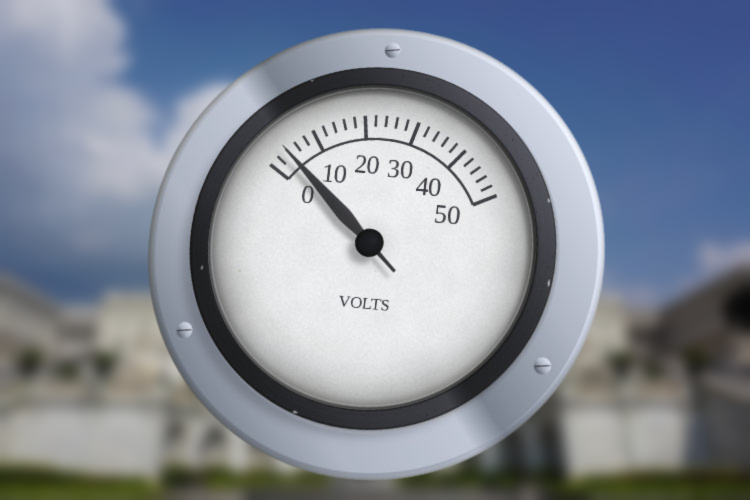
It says 4 V
